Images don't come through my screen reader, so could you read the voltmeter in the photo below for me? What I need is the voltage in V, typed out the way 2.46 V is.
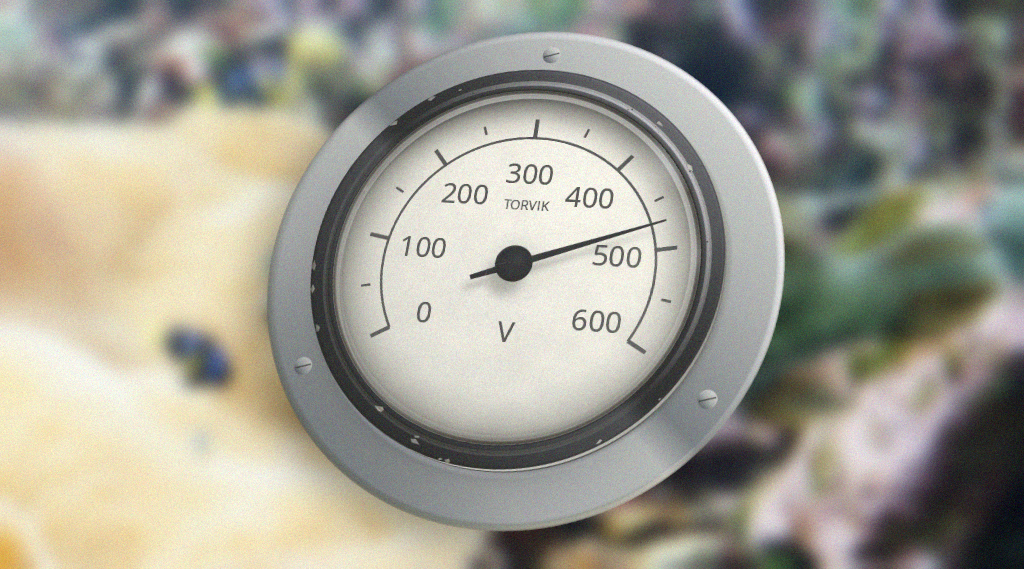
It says 475 V
